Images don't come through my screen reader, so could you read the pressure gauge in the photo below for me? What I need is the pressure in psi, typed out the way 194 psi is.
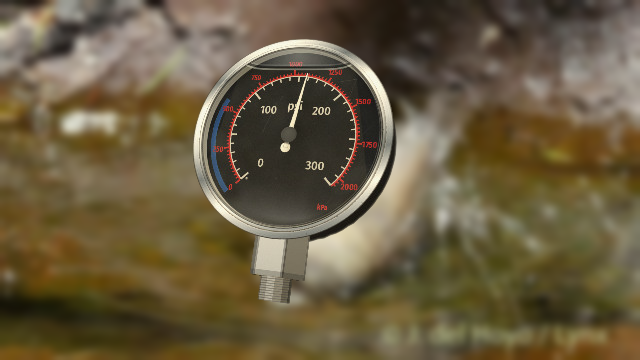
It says 160 psi
